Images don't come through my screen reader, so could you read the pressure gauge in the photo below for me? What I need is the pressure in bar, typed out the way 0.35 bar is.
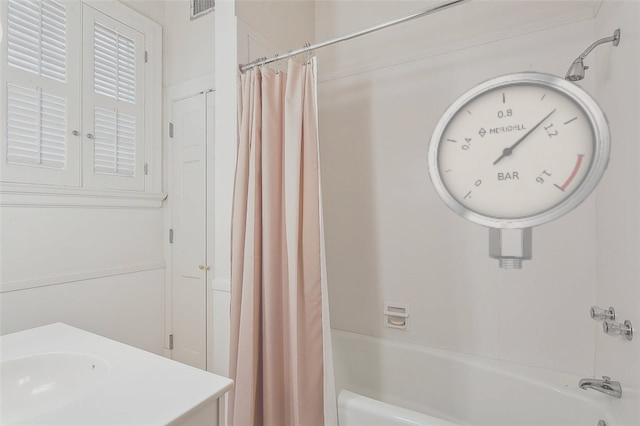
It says 1.1 bar
